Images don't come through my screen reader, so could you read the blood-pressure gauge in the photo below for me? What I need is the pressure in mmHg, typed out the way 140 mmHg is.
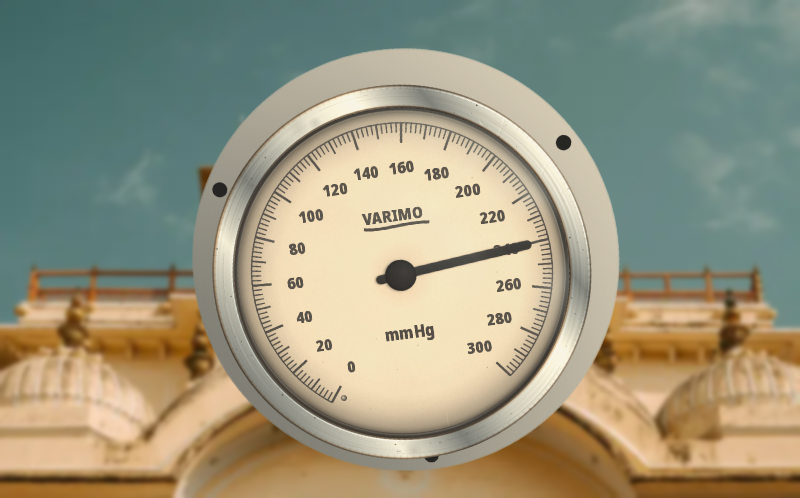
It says 240 mmHg
